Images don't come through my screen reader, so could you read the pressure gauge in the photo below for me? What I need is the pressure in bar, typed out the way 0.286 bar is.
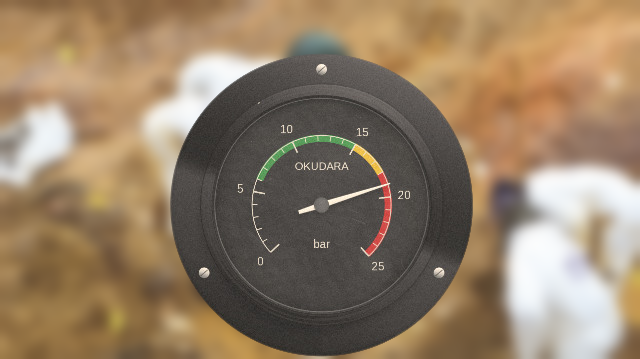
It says 19 bar
